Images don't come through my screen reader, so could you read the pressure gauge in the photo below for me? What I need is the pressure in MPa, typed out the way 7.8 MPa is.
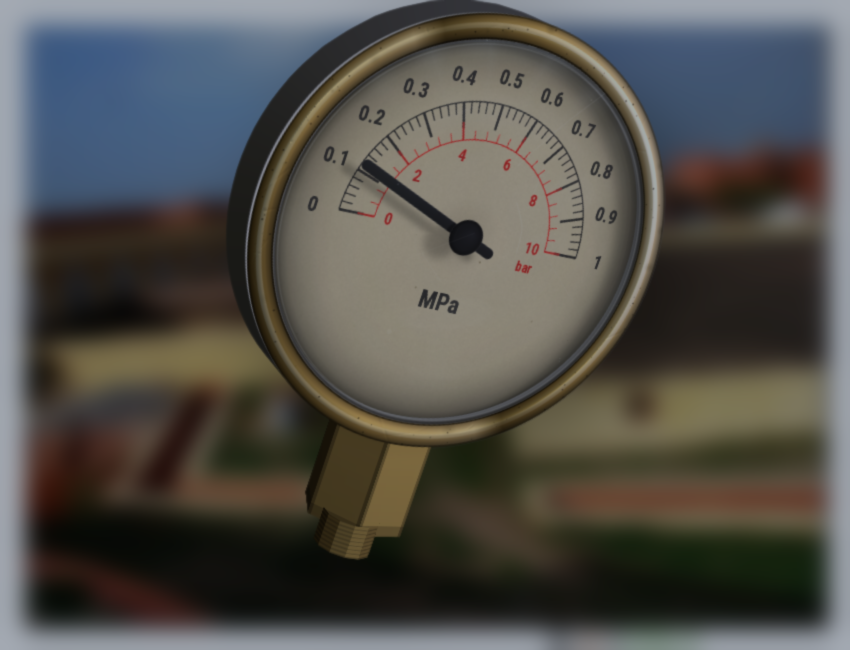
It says 0.12 MPa
